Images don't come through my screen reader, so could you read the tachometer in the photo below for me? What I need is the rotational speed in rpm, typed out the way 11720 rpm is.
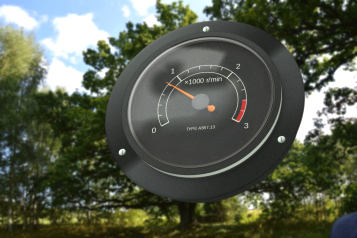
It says 800 rpm
